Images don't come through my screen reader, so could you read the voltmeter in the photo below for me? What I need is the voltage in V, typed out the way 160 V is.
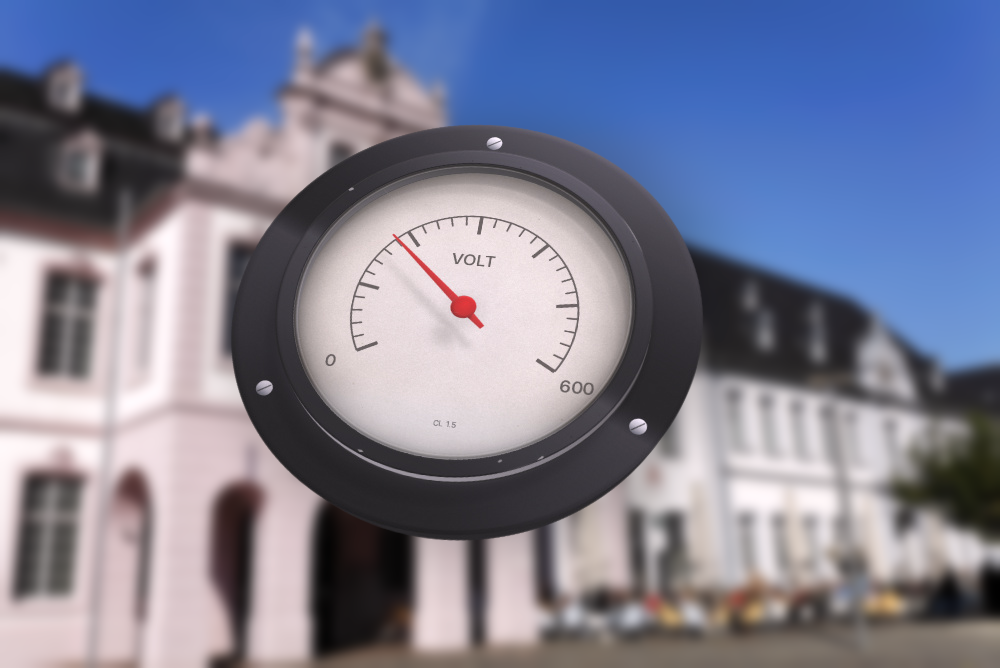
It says 180 V
